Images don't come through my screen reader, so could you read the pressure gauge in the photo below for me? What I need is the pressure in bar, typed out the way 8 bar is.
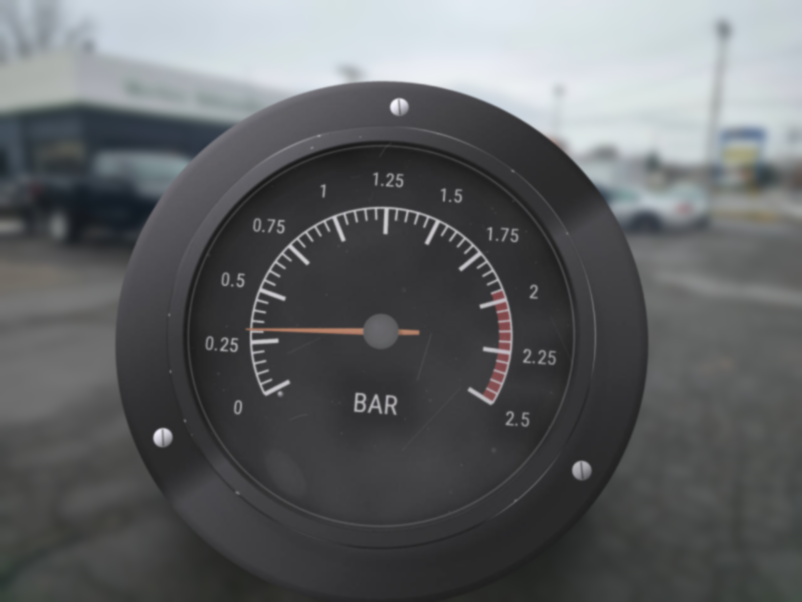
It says 0.3 bar
